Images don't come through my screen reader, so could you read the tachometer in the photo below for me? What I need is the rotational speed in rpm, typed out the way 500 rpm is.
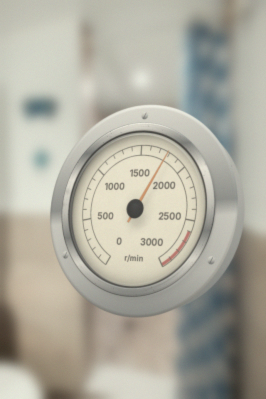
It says 1800 rpm
